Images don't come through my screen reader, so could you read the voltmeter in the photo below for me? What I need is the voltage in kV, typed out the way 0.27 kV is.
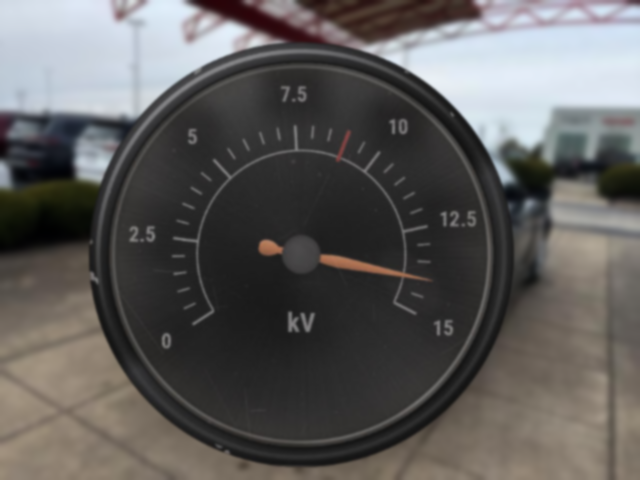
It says 14 kV
